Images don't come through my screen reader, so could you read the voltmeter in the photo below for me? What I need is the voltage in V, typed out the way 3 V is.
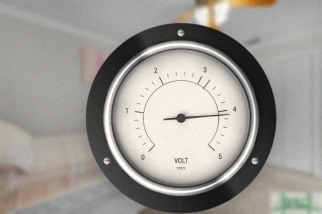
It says 4.1 V
